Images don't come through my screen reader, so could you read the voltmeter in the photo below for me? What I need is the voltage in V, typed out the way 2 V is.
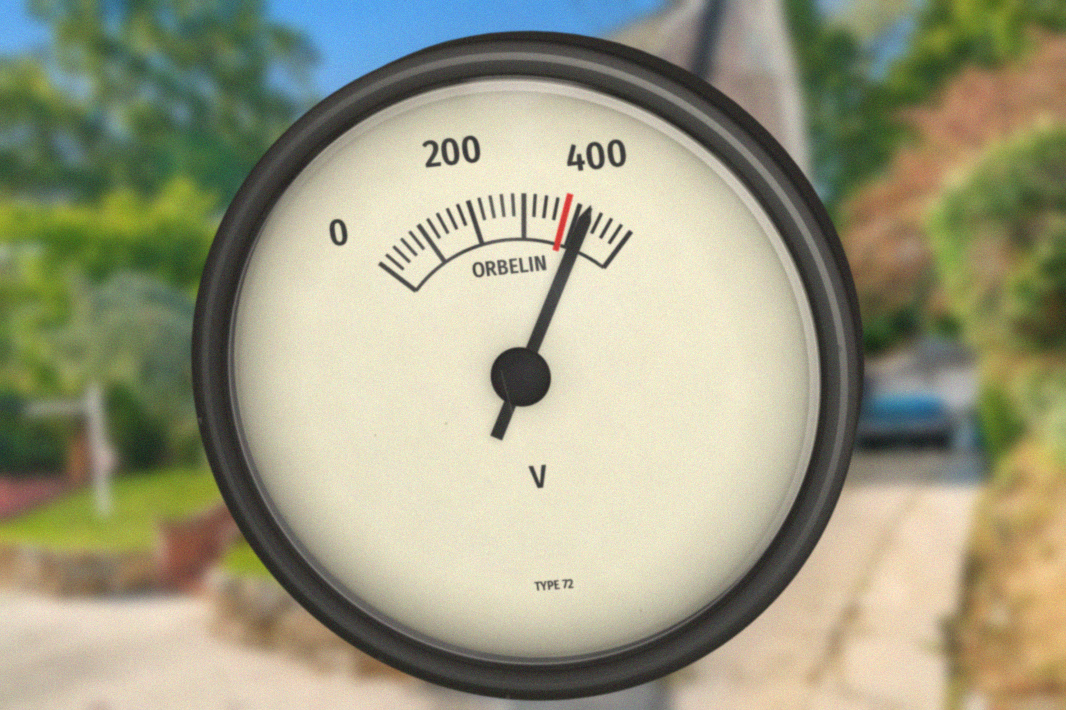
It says 420 V
